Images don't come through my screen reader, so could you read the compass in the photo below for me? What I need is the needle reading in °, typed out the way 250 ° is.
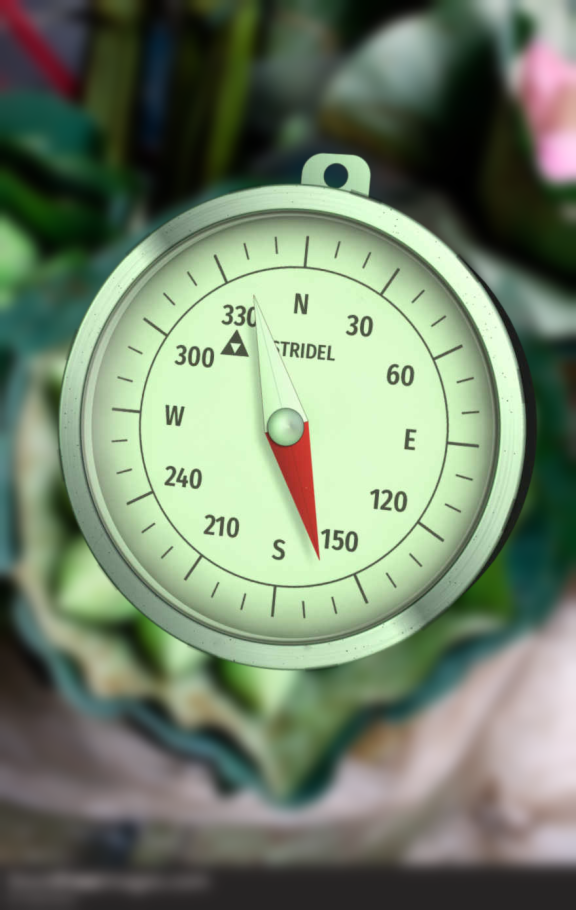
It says 160 °
